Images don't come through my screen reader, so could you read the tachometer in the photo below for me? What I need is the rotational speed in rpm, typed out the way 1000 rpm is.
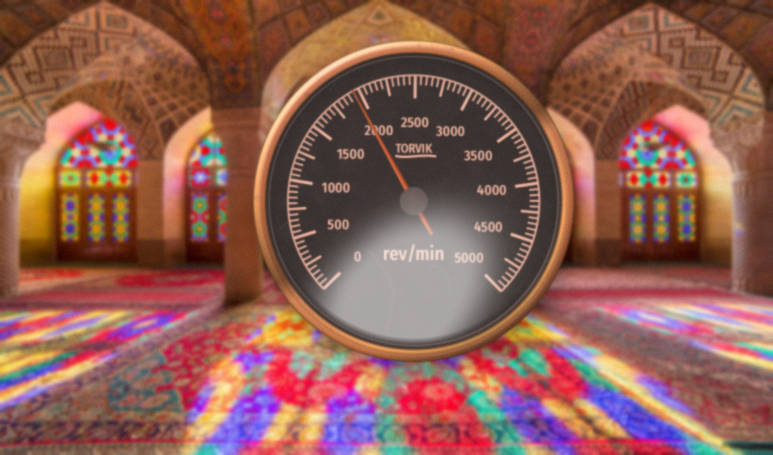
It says 1950 rpm
